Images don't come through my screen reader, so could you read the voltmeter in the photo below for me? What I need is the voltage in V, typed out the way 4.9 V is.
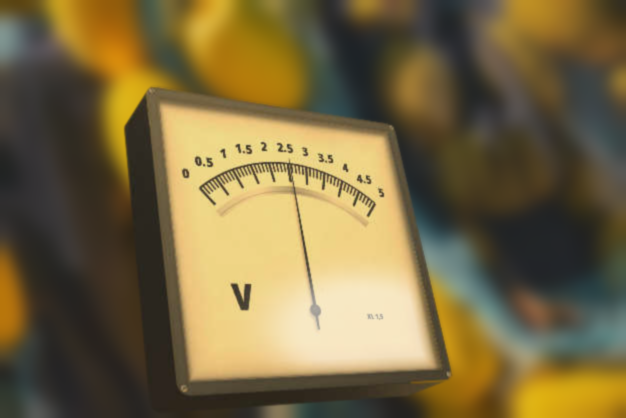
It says 2.5 V
